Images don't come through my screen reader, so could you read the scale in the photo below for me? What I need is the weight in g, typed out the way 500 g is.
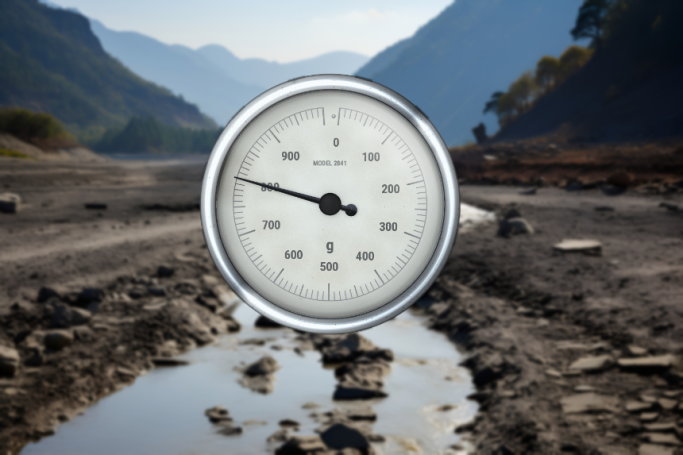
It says 800 g
